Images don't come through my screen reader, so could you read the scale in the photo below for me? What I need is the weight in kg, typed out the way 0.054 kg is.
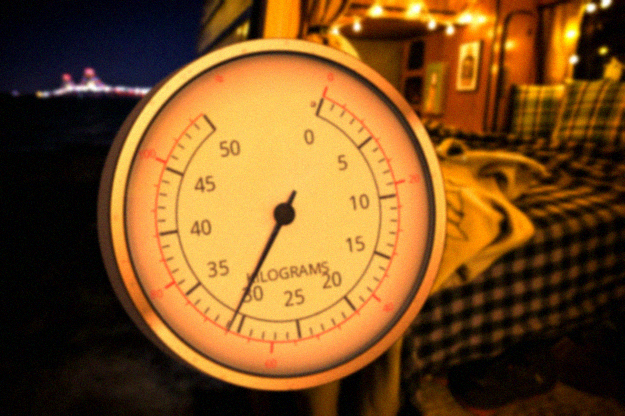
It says 31 kg
